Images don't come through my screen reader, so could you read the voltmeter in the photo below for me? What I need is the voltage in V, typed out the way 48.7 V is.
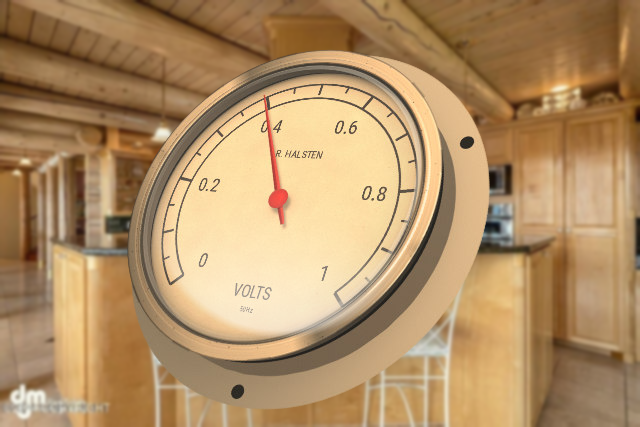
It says 0.4 V
